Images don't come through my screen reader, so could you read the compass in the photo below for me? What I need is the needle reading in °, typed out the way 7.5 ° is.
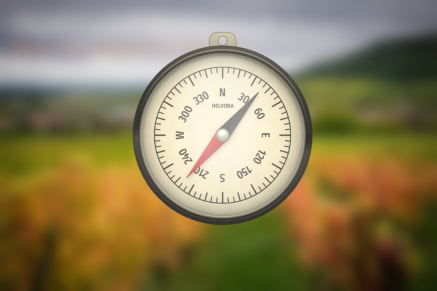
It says 220 °
